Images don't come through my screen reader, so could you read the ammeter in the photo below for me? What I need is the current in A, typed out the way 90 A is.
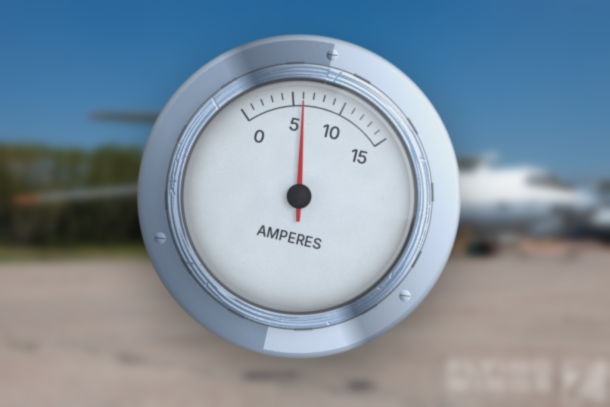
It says 6 A
